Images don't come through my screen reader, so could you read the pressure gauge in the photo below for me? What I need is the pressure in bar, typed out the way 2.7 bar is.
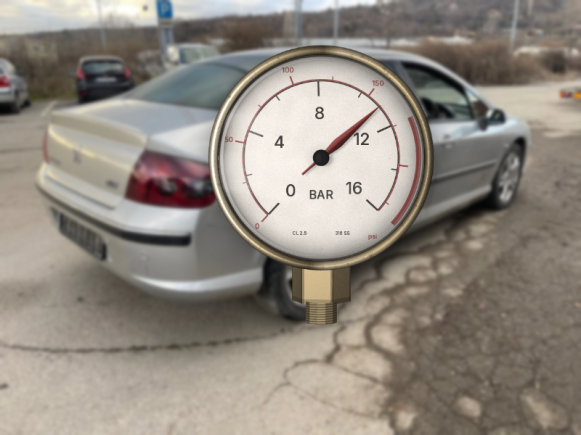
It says 11 bar
